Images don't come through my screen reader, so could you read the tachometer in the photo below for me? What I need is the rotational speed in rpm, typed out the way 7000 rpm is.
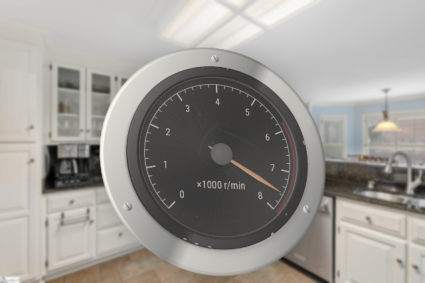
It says 7600 rpm
